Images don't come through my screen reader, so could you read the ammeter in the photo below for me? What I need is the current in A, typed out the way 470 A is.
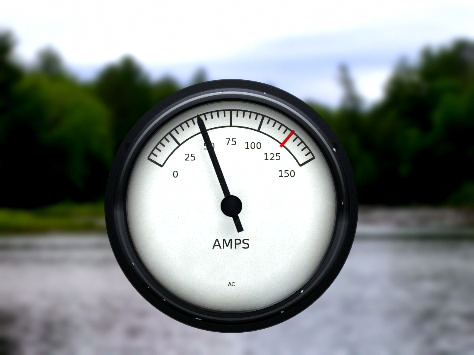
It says 50 A
